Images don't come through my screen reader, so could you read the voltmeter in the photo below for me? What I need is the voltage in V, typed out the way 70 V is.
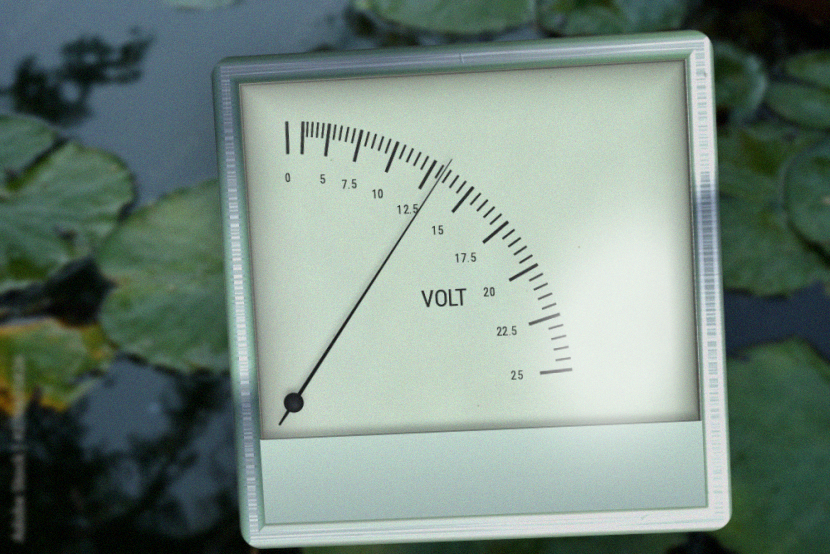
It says 13.25 V
